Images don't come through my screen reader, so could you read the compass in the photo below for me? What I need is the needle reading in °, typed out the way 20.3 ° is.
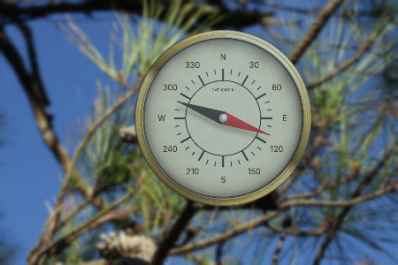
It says 110 °
